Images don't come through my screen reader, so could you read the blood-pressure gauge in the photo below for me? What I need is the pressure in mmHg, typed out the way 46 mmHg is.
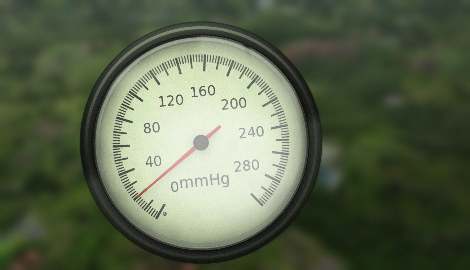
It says 20 mmHg
